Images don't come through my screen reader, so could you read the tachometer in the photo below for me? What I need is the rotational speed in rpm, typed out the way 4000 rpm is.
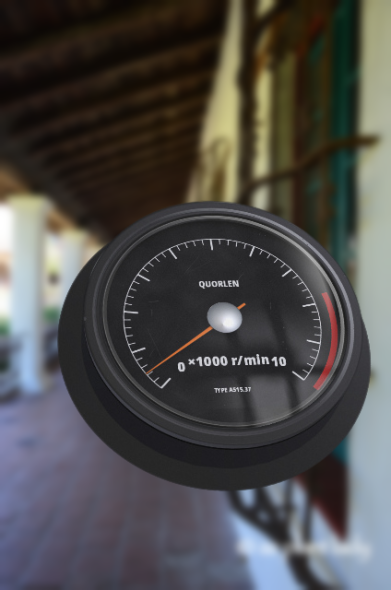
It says 400 rpm
